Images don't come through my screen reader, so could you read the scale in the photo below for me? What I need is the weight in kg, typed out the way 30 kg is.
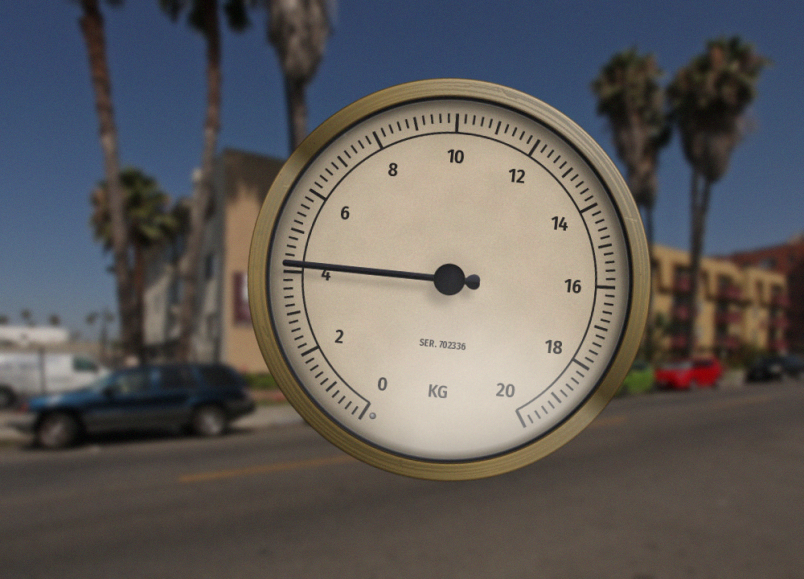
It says 4.2 kg
